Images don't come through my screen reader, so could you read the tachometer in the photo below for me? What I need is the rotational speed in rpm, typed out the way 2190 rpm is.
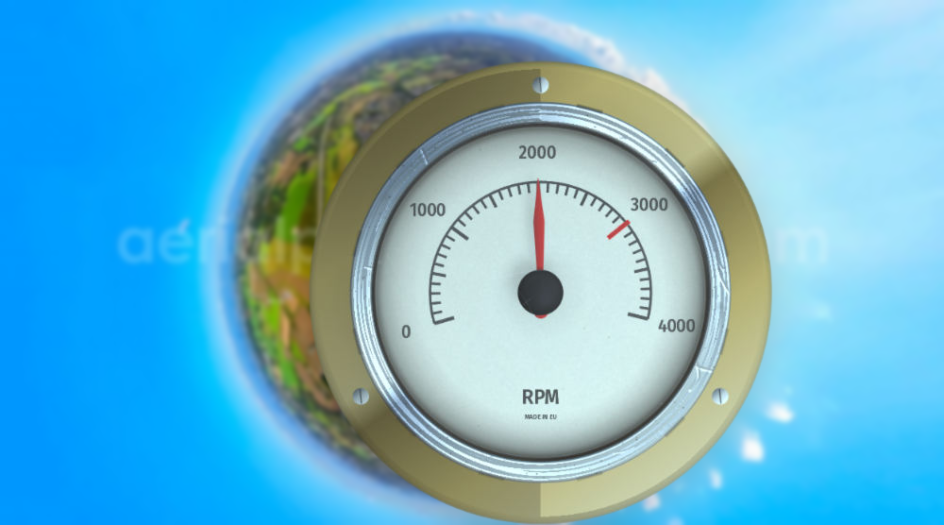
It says 2000 rpm
